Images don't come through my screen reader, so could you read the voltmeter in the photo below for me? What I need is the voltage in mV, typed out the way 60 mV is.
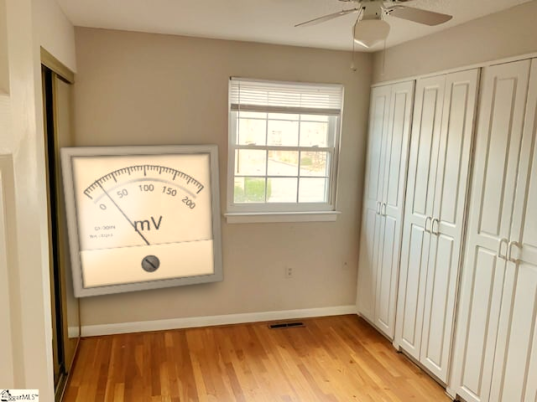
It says 25 mV
